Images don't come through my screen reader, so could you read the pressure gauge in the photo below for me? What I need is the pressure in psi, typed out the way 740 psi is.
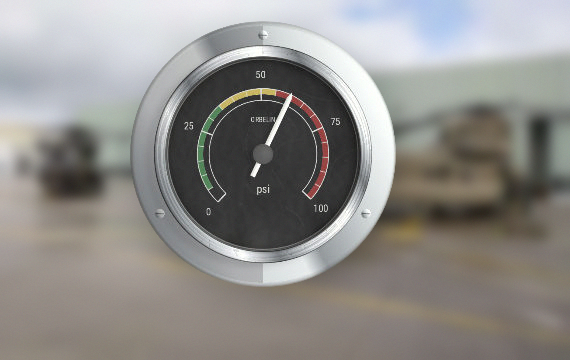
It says 60 psi
